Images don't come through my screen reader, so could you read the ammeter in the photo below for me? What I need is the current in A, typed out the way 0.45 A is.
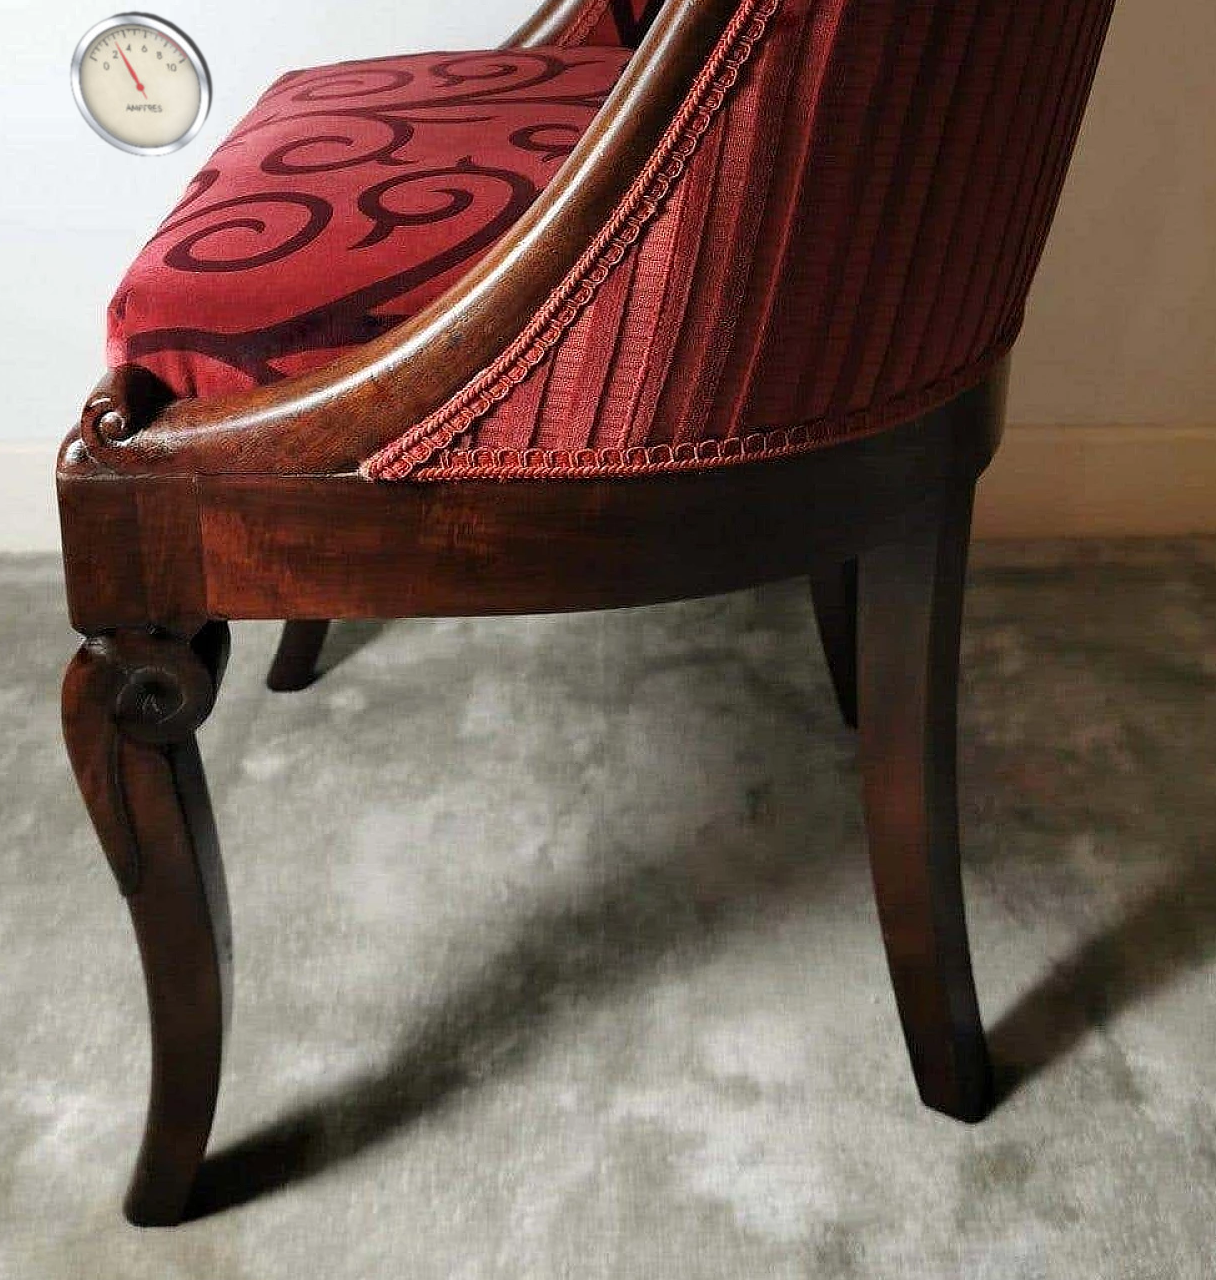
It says 3 A
